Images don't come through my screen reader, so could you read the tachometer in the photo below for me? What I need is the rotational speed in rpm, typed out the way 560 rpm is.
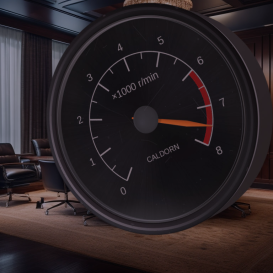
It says 7500 rpm
